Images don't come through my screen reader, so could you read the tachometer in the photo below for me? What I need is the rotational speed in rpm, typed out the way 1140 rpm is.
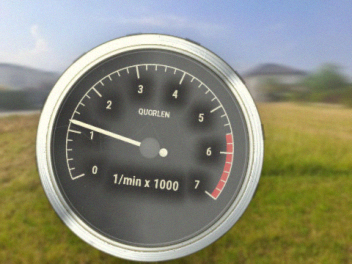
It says 1200 rpm
